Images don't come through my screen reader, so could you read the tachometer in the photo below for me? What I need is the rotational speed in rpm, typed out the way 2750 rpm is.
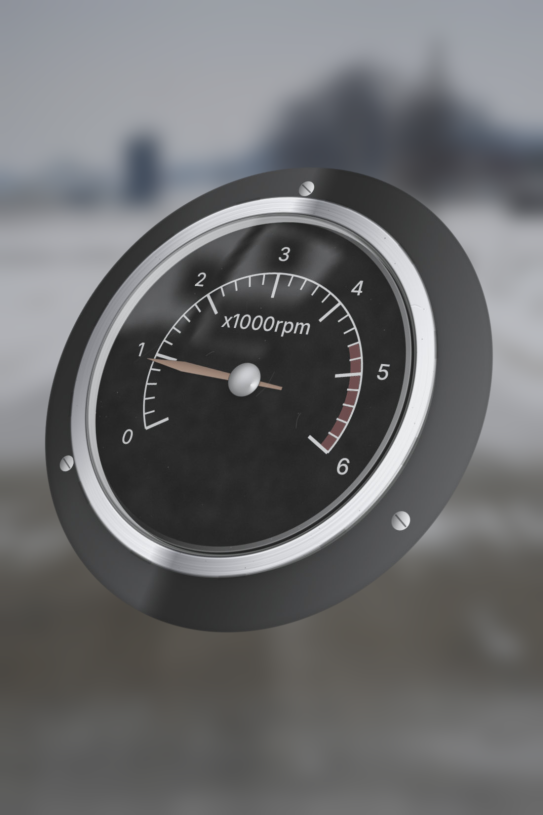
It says 900 rpm
